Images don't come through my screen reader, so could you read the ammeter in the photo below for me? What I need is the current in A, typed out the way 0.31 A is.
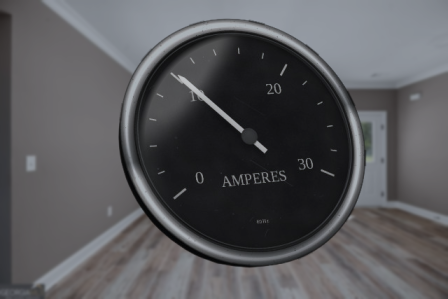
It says 10 A
